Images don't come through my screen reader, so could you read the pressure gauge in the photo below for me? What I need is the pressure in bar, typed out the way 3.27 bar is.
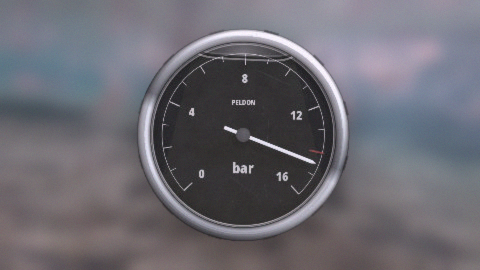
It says 14.5 bar
